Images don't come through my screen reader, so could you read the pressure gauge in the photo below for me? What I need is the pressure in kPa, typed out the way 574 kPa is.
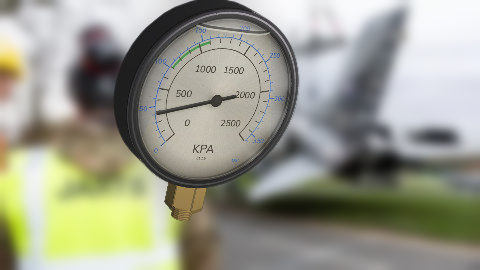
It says 300 kPa
